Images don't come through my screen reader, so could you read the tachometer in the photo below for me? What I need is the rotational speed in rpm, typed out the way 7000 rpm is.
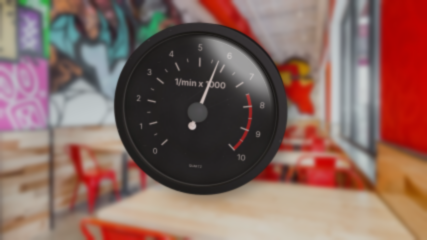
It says 5750 rpm
